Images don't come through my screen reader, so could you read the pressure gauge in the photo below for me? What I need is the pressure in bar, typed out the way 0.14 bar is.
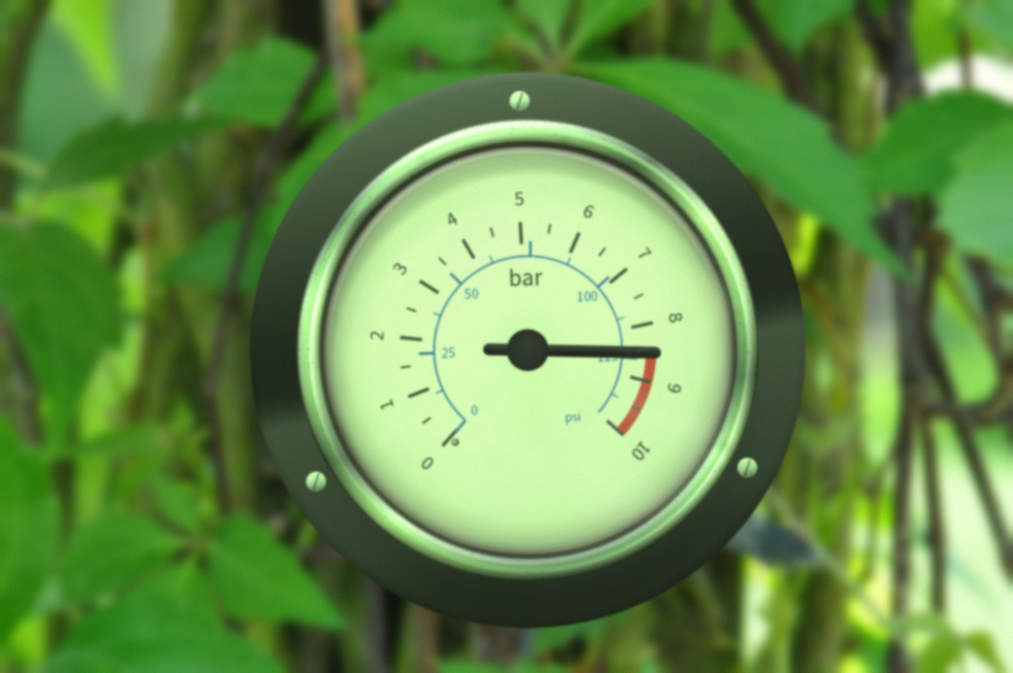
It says 8.5 bar
